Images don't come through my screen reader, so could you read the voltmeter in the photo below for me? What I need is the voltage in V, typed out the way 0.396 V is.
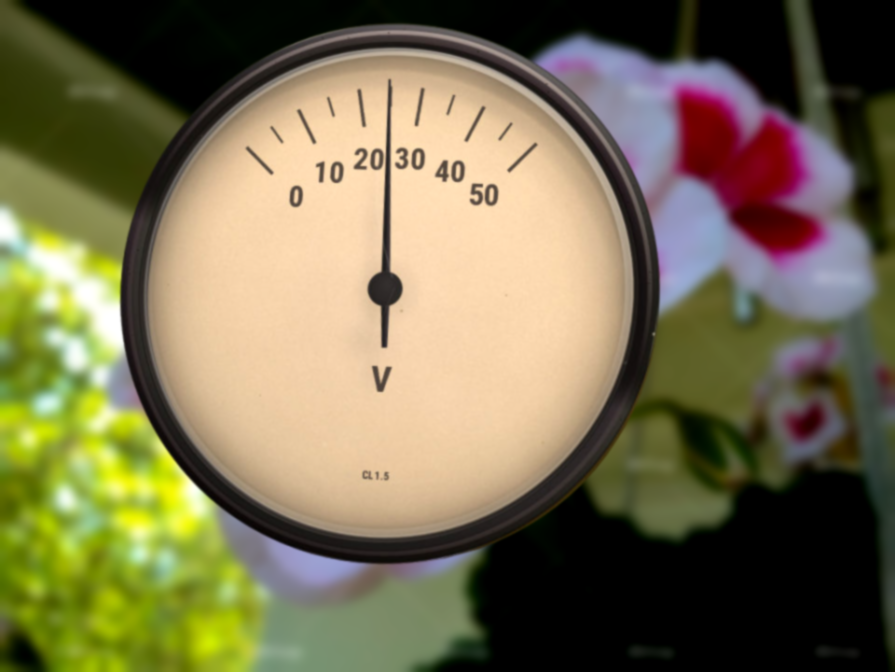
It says 25 V
